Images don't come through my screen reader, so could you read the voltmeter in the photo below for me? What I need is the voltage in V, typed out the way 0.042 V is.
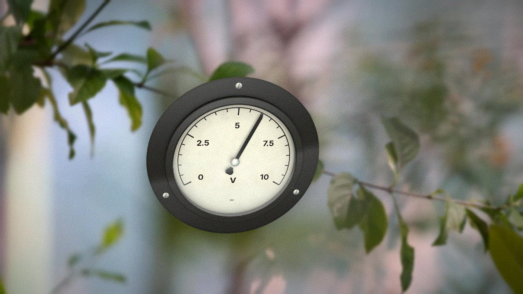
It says 6 V
